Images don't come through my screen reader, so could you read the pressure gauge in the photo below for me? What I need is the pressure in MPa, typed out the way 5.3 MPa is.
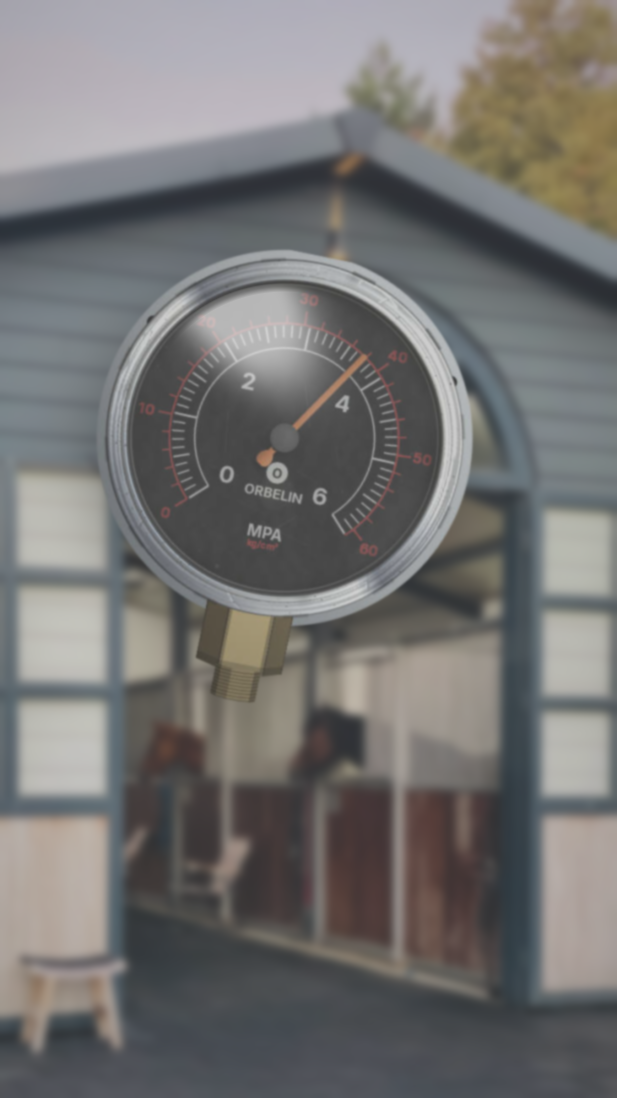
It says 3.7 MPa
